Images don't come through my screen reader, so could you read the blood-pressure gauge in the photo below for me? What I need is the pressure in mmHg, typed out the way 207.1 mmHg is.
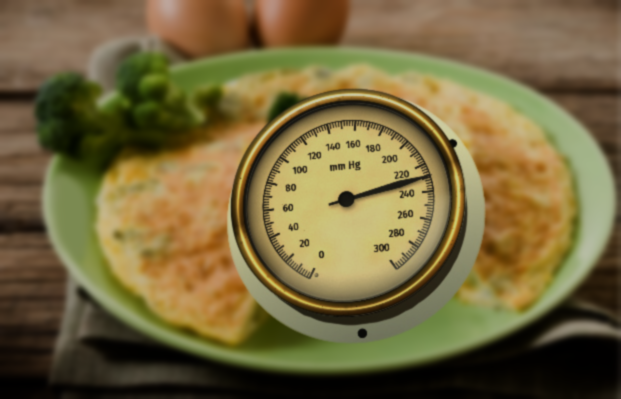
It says 230 mmHg
